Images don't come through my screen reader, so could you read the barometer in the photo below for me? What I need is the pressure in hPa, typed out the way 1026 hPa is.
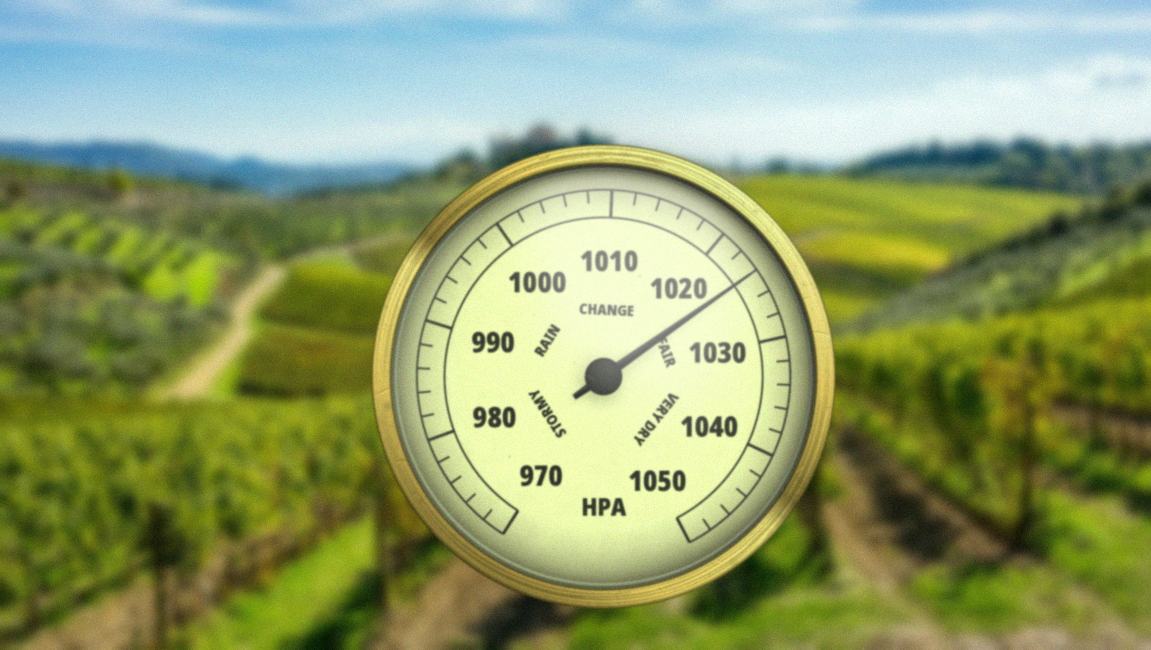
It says 1024 hPa
